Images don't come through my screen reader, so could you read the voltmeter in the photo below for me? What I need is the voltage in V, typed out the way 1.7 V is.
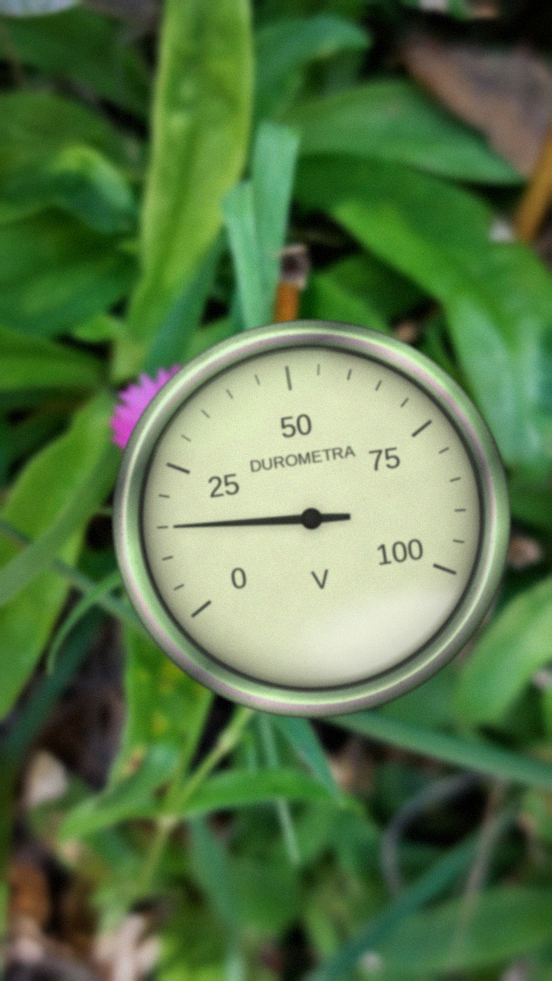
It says 15 V
